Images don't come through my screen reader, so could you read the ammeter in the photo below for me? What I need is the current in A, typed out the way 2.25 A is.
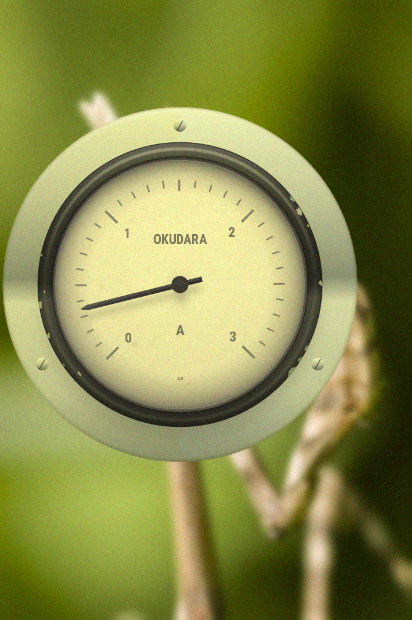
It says 0.35 A
